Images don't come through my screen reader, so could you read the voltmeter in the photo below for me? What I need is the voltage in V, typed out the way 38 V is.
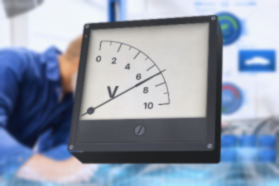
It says 7 V
